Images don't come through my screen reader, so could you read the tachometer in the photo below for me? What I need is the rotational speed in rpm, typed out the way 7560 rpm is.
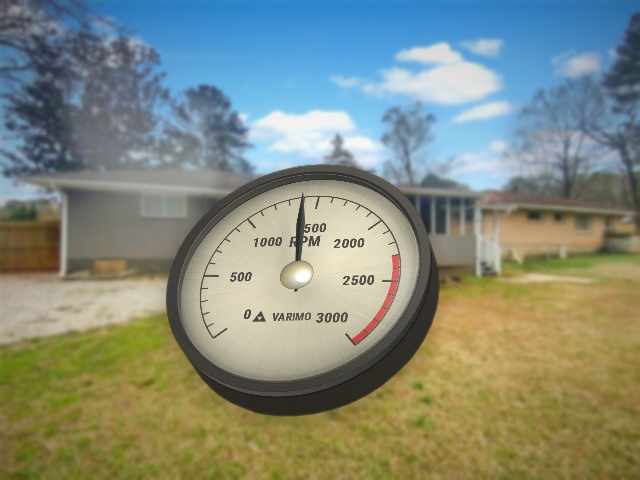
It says 1400 rpm
